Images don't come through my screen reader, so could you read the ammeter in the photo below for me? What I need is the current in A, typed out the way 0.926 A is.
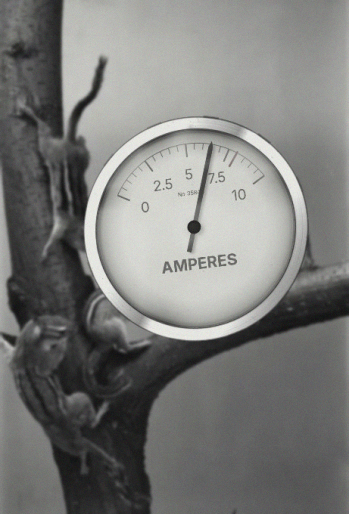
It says 6.5 A
